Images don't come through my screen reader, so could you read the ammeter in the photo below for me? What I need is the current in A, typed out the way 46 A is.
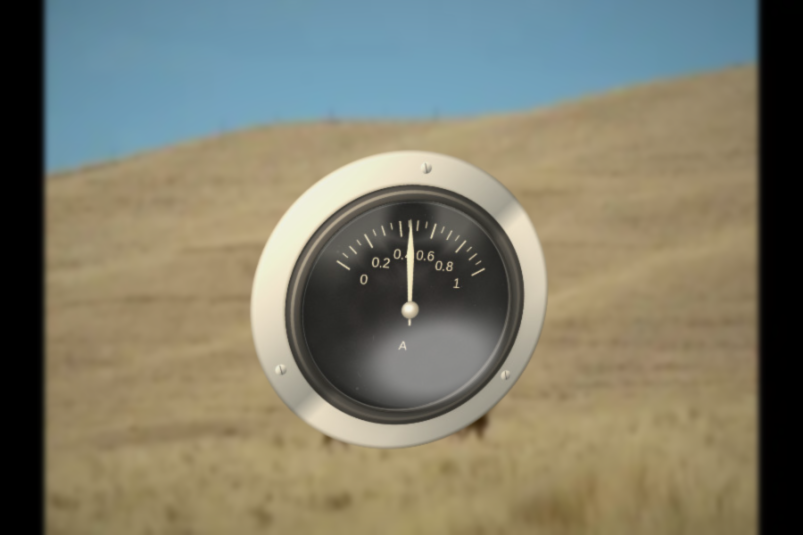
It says 0.45 A
